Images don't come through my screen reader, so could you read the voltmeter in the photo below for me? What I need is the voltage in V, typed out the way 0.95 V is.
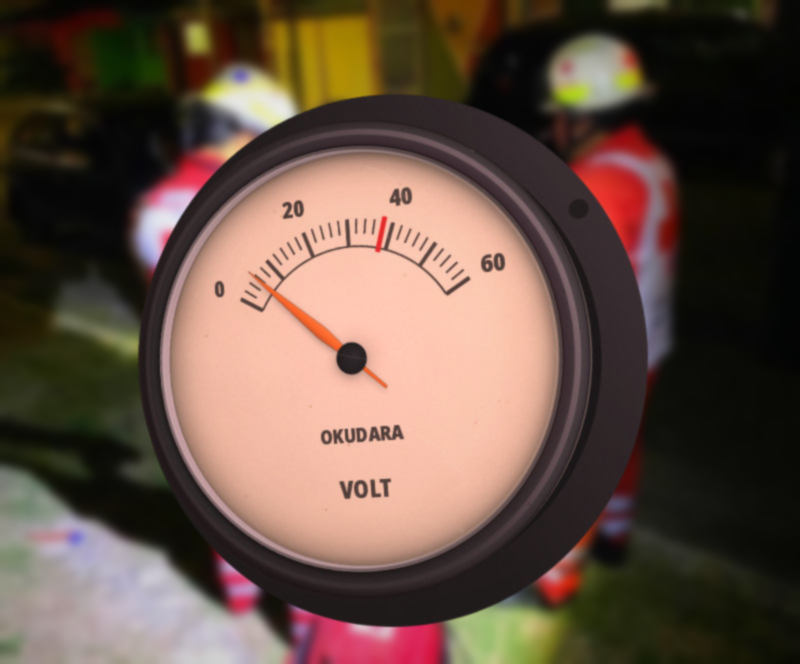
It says 6 V
